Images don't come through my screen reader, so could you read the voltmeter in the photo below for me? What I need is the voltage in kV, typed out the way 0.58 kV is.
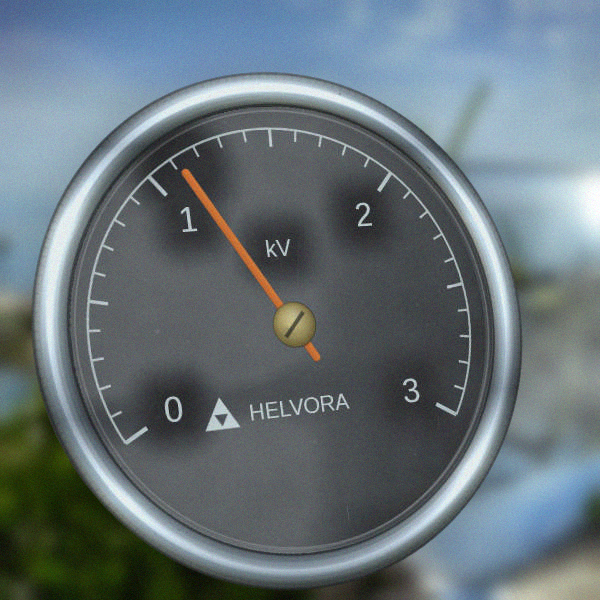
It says 1.1 kV
